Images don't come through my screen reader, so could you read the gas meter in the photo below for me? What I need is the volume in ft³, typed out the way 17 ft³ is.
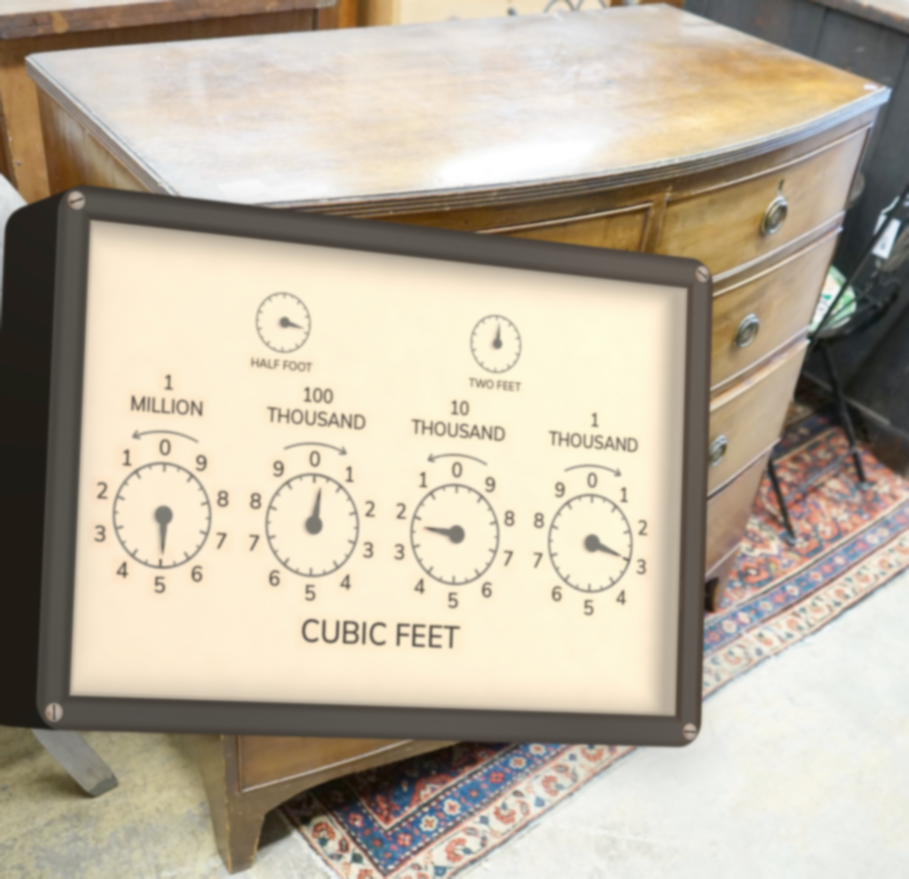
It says 502300 ft³
